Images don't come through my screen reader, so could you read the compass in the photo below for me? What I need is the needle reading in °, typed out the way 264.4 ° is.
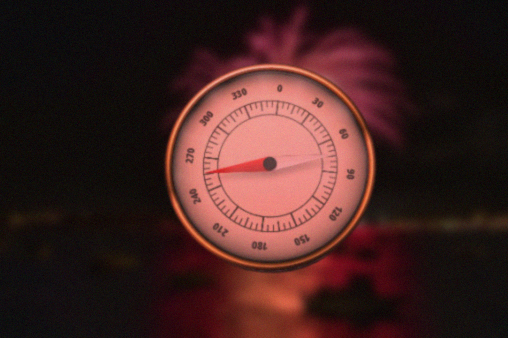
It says 255 °
